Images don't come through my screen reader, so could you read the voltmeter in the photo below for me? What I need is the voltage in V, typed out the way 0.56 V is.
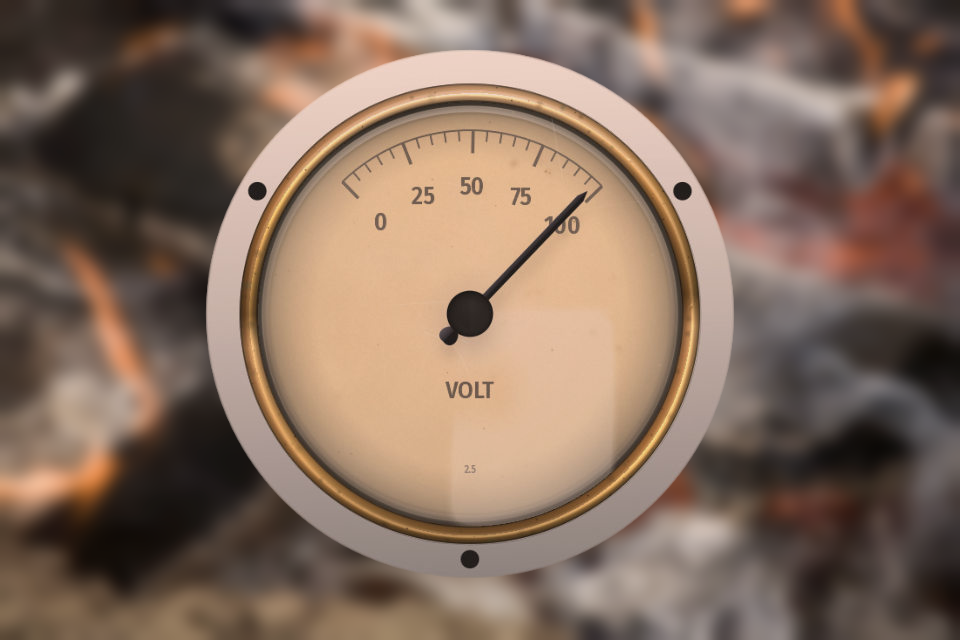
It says 97.5 V
